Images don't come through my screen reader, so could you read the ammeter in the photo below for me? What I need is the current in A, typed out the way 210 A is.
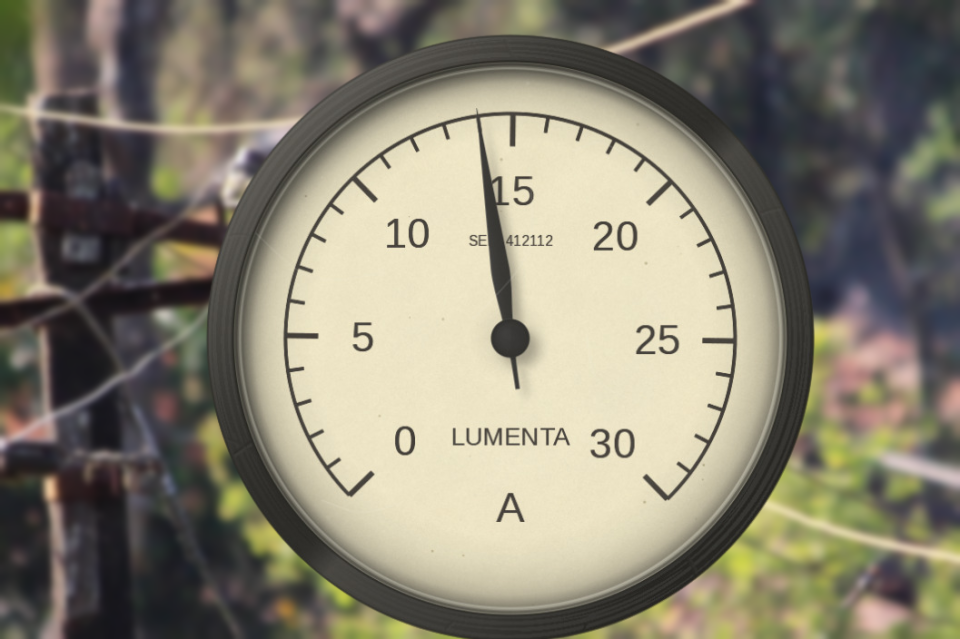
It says 14 A
